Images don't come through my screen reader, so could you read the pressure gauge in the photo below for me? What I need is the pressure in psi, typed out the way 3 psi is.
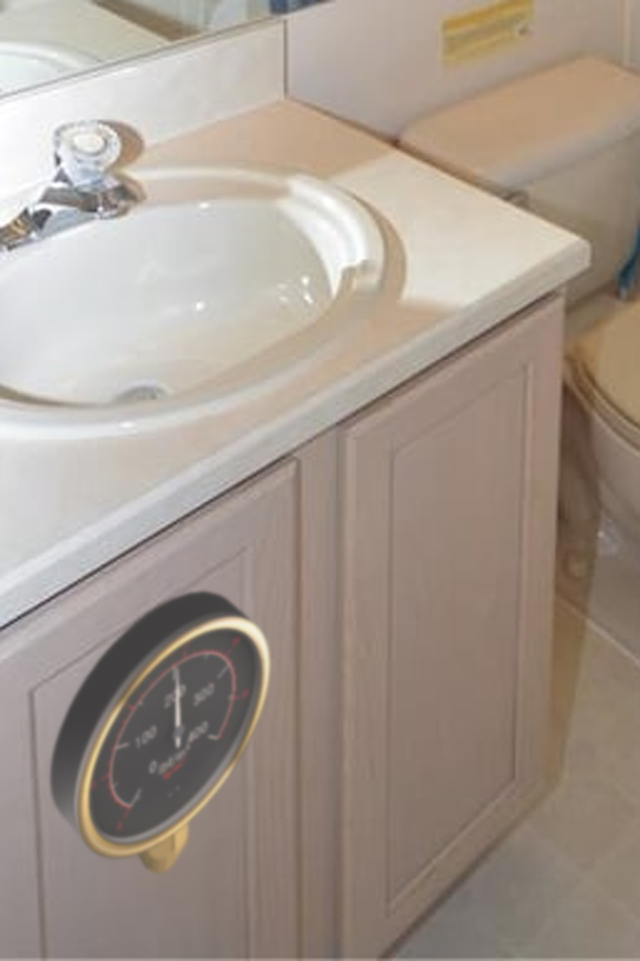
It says 200 psi
